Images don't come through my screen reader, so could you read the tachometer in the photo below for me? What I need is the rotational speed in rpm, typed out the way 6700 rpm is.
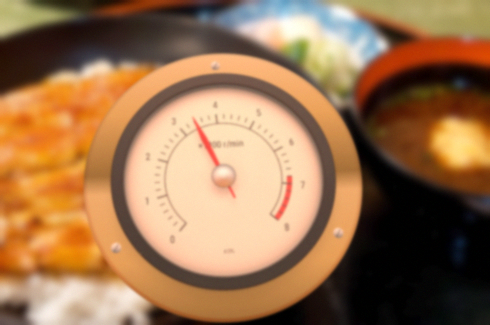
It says 3400 rpm
